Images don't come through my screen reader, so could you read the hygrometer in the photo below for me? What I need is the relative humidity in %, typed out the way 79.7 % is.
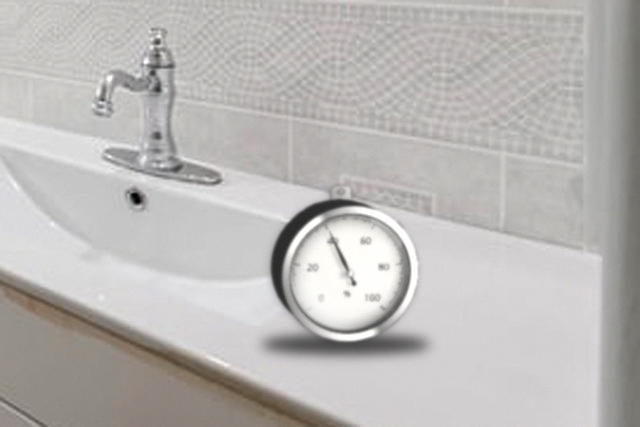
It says 40 %
